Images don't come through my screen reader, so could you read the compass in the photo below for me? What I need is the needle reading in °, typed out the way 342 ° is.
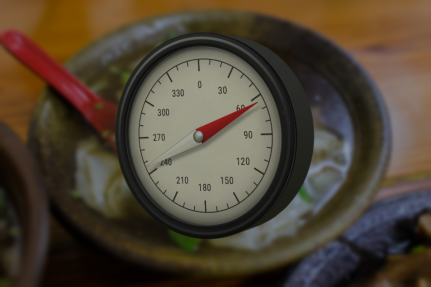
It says 65 °
